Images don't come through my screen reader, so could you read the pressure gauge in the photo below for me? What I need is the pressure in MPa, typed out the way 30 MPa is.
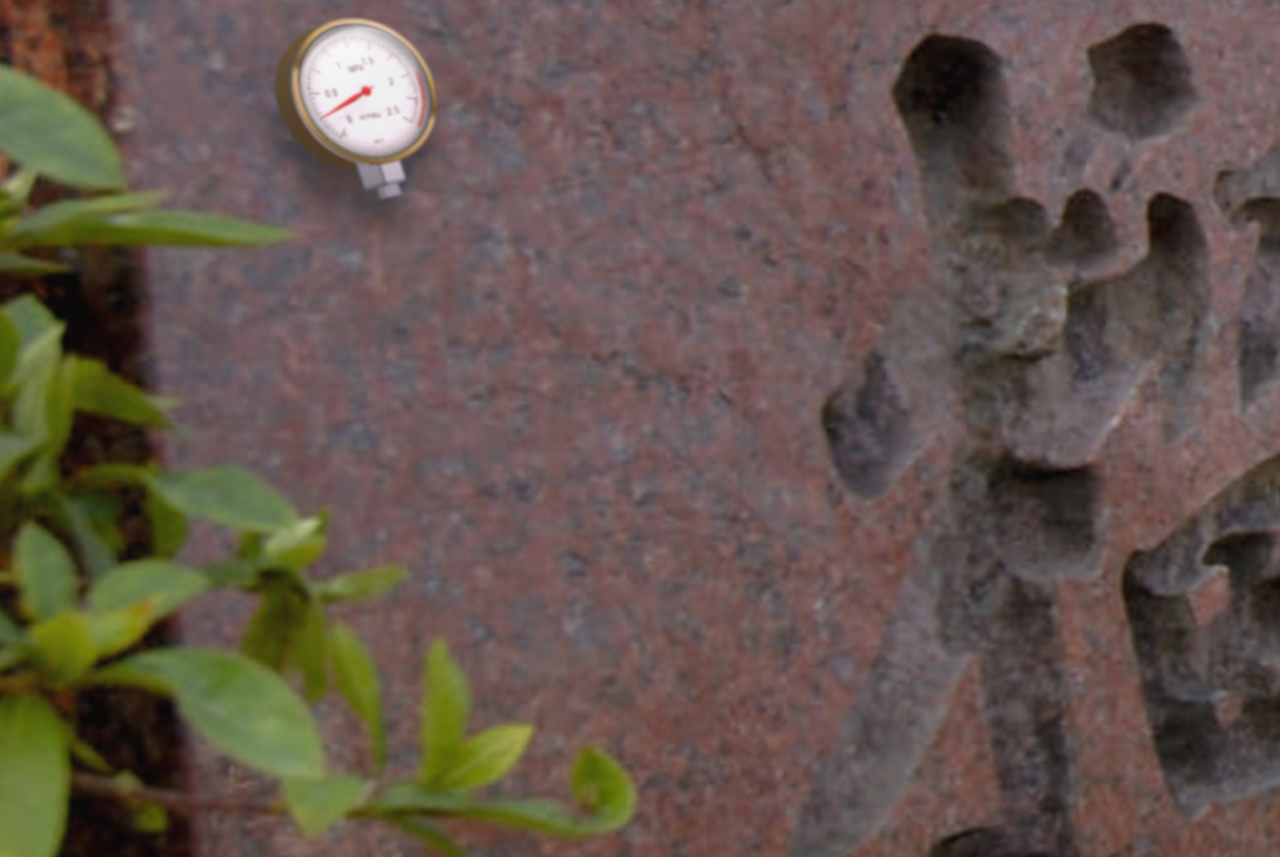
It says 0.25 MPa
